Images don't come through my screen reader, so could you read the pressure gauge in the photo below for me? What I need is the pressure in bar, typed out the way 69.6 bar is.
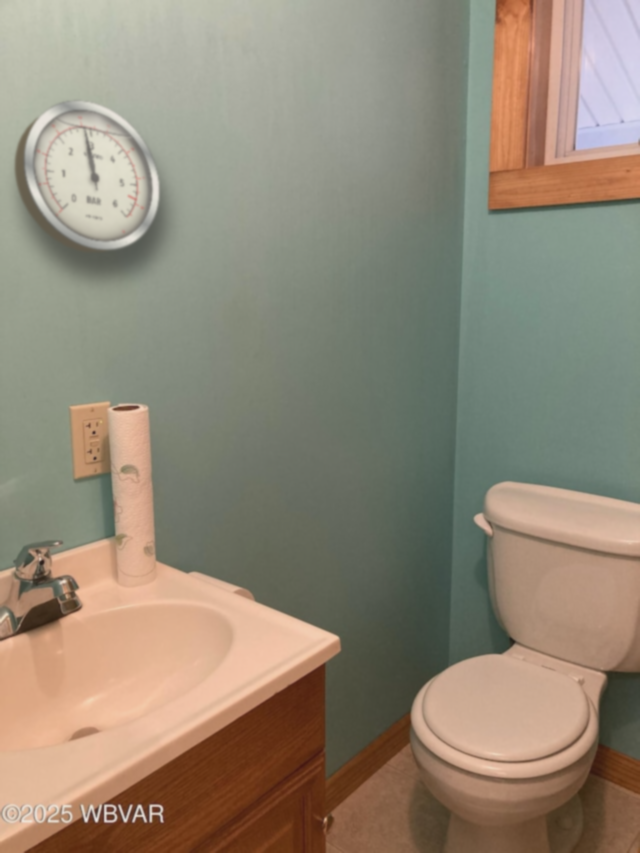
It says 2.8 bar
